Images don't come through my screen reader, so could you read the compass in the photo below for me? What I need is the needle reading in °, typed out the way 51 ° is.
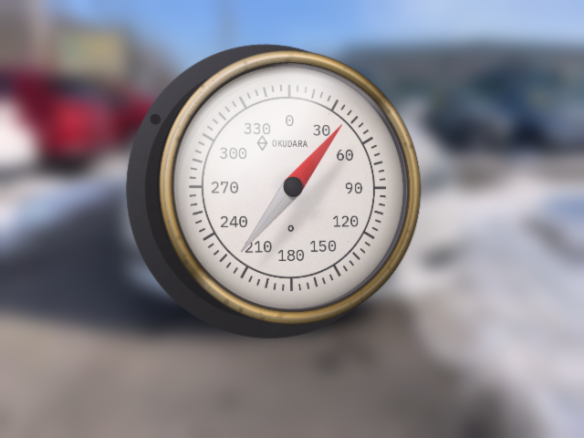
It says 40 °
